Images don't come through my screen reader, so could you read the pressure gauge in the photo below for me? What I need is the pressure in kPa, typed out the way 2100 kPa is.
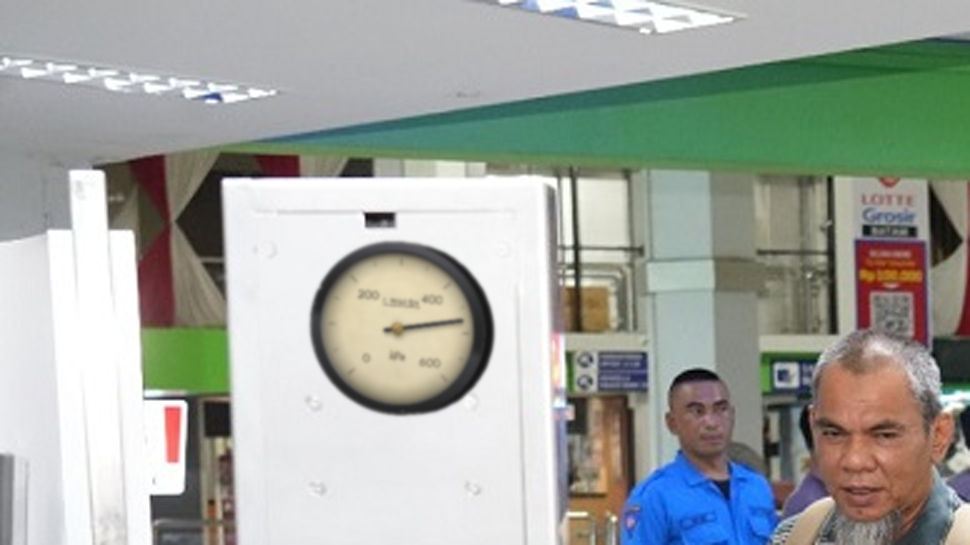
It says 475 kPa
